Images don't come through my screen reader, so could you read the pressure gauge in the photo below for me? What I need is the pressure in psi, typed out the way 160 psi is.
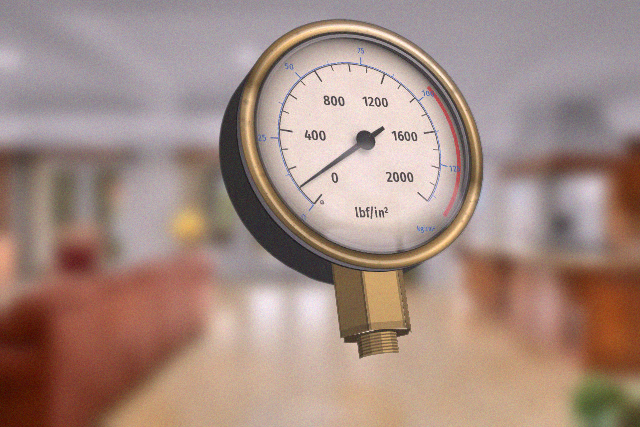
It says 100 psi
